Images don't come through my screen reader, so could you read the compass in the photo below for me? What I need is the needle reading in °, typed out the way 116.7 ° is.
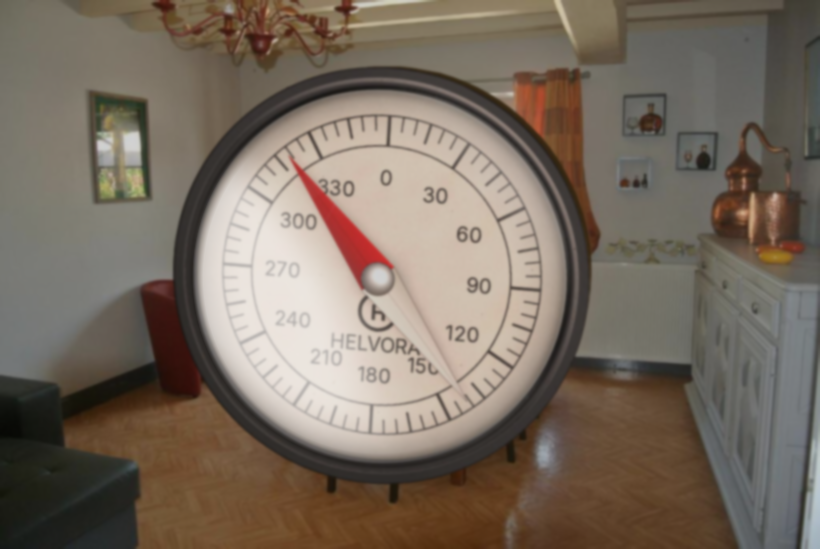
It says 320 °
